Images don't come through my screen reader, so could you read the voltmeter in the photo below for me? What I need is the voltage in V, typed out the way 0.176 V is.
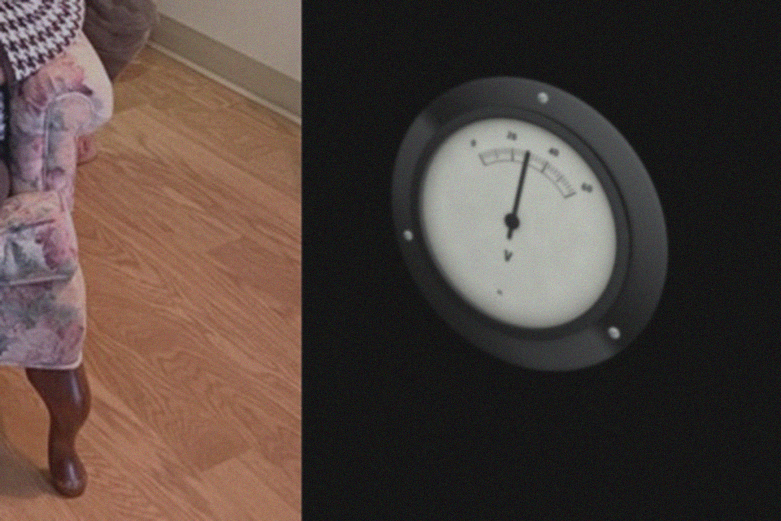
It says 30 V
